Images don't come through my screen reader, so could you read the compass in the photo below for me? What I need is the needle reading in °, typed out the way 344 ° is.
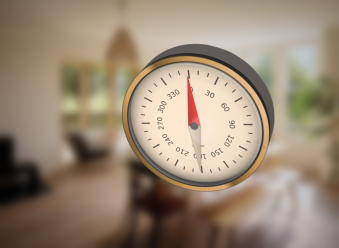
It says 0 °
